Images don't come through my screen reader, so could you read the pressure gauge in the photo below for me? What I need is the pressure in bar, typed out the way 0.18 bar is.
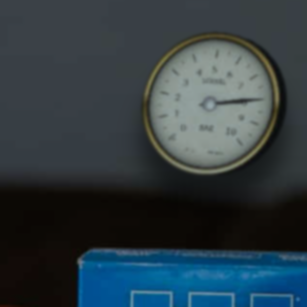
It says 8 bar
